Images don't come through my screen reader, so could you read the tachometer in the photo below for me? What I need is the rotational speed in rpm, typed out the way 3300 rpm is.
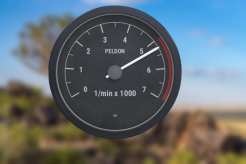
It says 5250 rpm
